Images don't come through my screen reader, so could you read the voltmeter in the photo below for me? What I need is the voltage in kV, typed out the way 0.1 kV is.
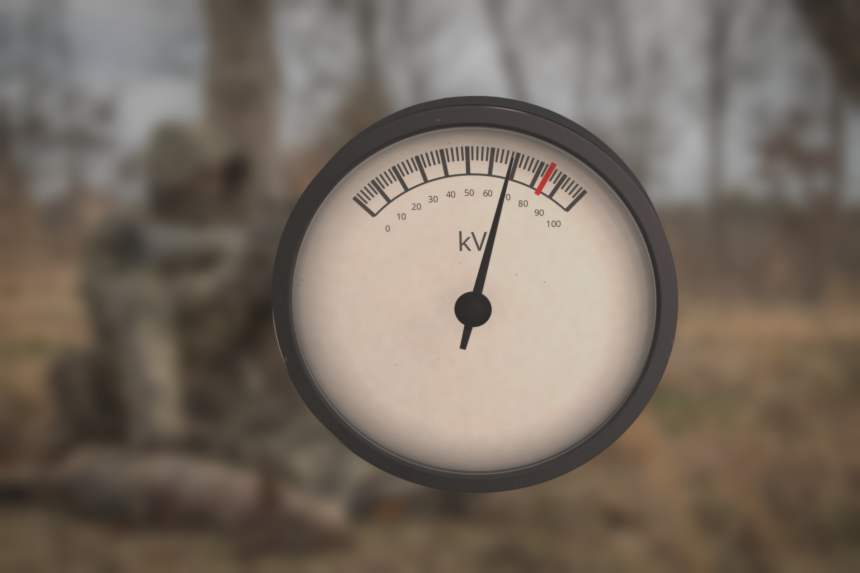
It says 68 kV
